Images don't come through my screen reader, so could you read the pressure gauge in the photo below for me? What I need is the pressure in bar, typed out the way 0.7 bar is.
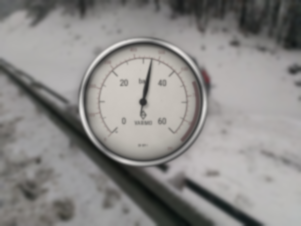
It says 32.5 bar
